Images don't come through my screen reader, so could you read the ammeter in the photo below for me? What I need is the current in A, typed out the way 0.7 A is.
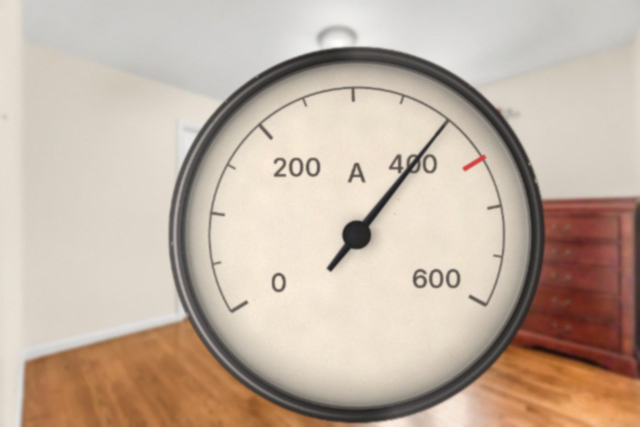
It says 400 A
